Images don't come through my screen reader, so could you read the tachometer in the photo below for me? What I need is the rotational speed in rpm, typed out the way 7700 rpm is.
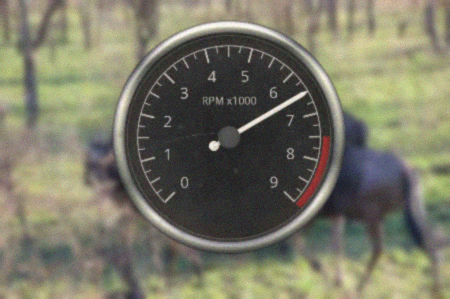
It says 6500 rpm
